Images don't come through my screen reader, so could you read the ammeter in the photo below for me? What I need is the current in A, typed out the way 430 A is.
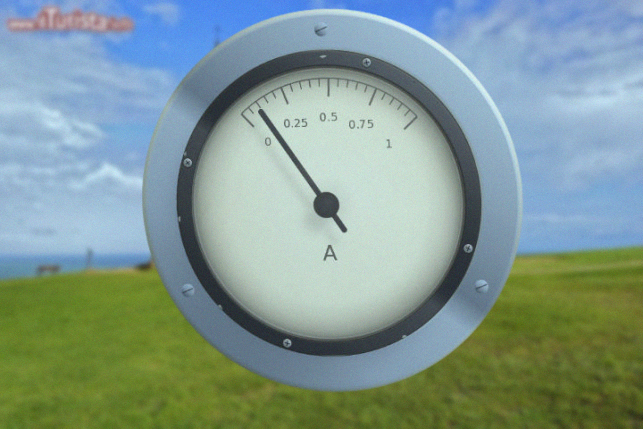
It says 0.1 A
